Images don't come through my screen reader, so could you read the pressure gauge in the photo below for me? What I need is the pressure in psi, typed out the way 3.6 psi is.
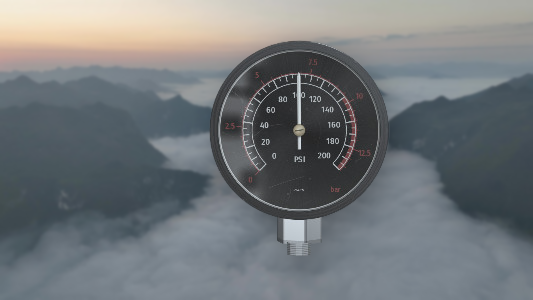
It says 100 psi
